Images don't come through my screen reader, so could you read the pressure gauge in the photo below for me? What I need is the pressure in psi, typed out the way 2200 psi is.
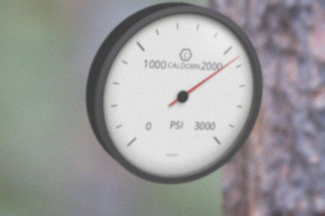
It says 2100 psi
